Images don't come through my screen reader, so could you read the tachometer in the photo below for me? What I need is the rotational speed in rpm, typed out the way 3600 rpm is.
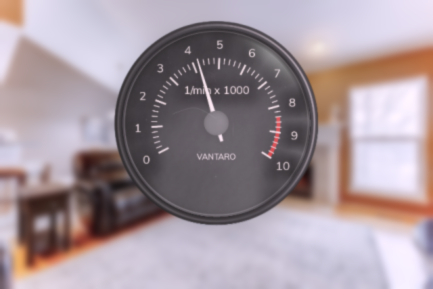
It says 4200 rpm
